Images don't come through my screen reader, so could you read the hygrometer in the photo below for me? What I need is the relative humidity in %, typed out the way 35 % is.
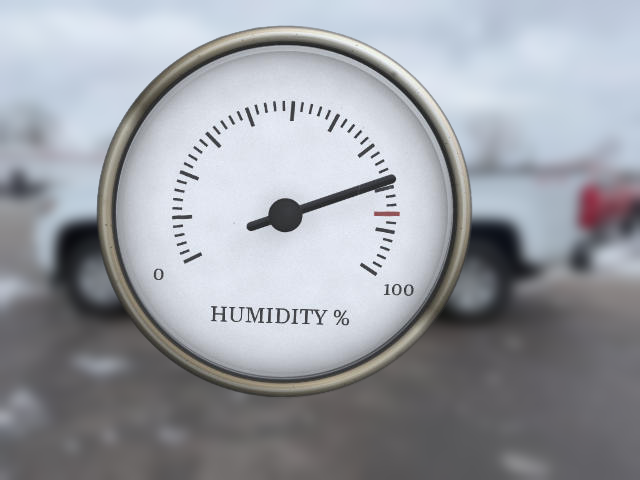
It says 78 %
